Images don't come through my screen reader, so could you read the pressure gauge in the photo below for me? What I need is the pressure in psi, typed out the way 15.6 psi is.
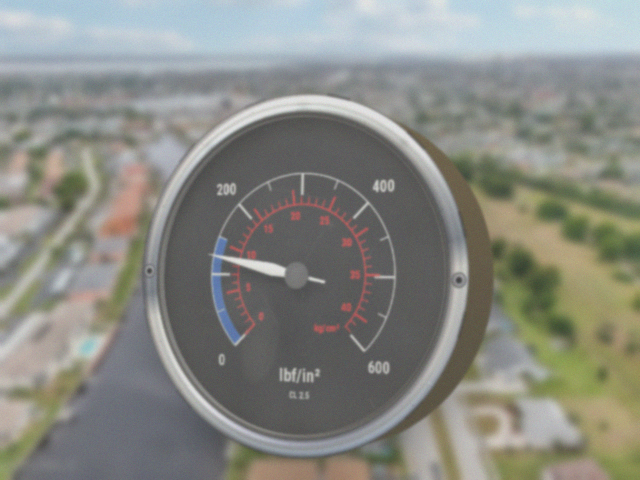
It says 125 psi
